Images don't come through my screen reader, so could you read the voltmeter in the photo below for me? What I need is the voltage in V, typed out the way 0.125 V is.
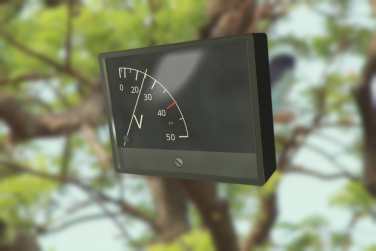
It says 25 V
